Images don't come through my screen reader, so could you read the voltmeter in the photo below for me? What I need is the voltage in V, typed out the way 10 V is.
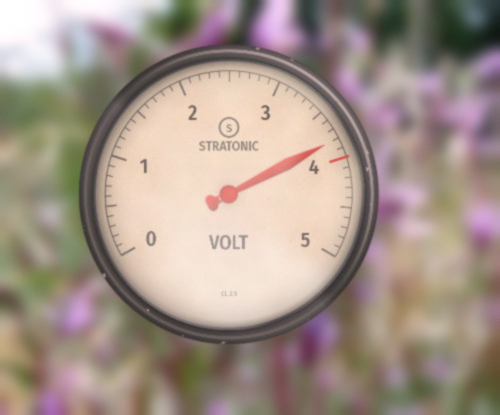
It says 3.8 V
